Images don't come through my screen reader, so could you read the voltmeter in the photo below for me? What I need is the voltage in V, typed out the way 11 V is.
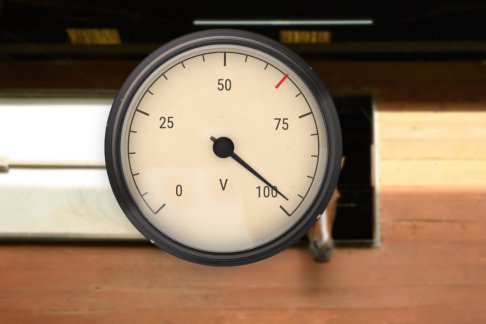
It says 97.5 V
